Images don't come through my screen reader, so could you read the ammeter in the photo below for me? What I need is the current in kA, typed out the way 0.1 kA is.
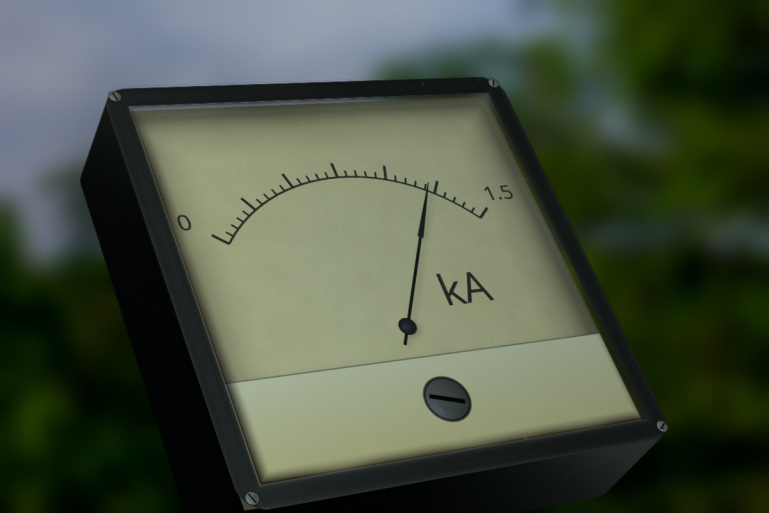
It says 1.2 kA
